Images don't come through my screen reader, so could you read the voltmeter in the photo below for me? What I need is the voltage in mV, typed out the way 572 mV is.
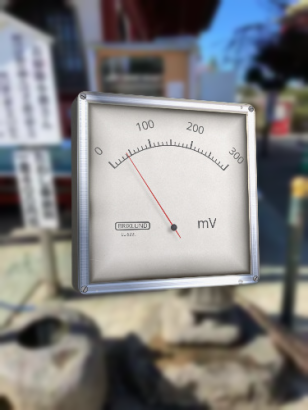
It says 40 mV
